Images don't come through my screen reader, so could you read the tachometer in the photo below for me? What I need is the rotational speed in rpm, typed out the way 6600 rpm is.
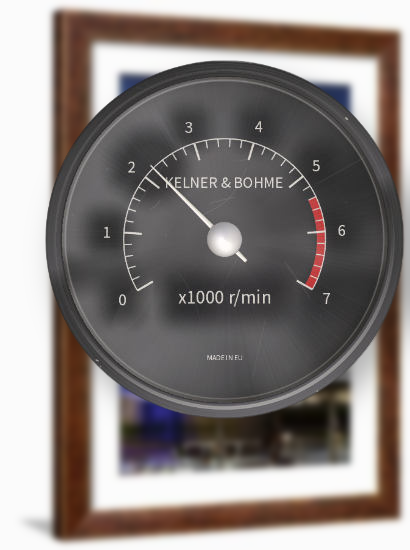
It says 2200 rpm
